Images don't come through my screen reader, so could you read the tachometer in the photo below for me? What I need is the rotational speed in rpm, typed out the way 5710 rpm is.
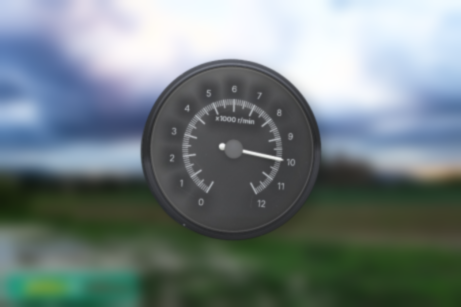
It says 10000 rpm
